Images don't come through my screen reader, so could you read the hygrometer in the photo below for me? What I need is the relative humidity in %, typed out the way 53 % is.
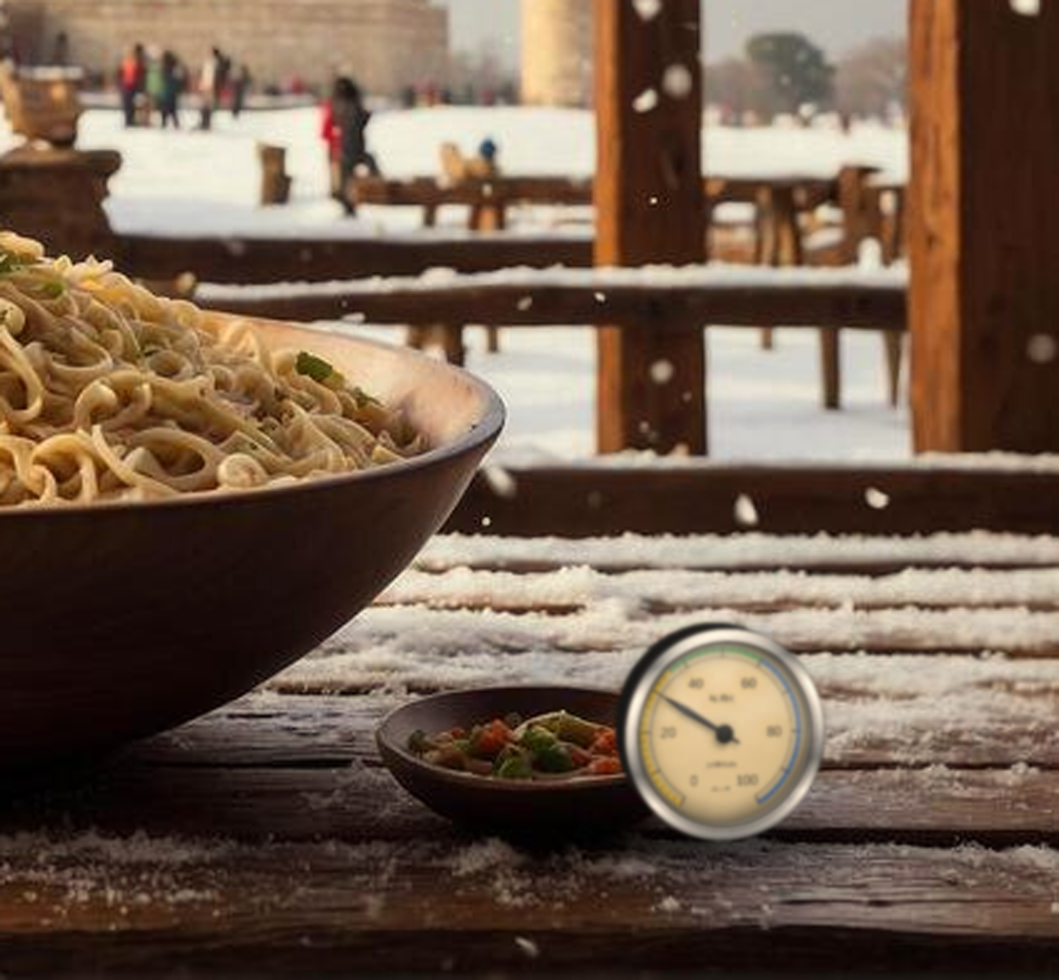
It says 30 %
